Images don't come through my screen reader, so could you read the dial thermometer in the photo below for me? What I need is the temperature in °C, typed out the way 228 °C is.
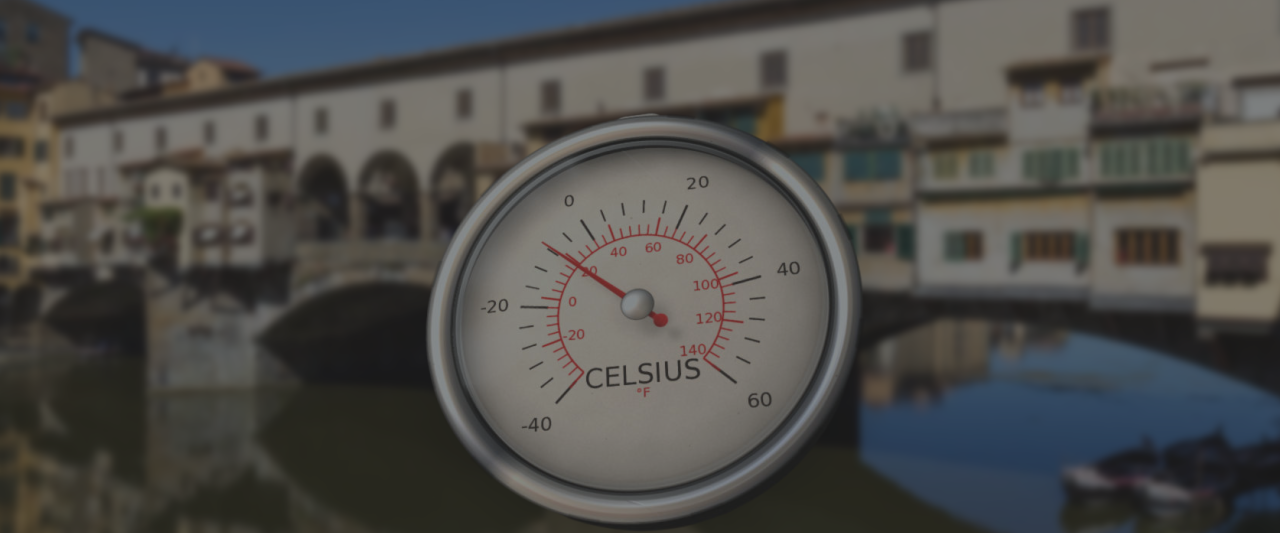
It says -8 °C
